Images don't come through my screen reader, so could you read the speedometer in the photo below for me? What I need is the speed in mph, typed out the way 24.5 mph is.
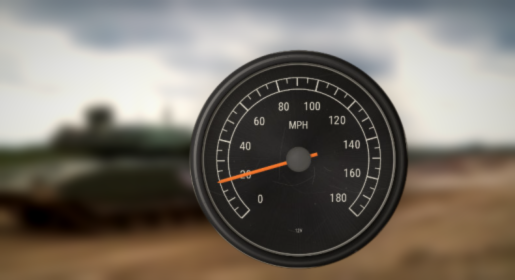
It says 20 mph
